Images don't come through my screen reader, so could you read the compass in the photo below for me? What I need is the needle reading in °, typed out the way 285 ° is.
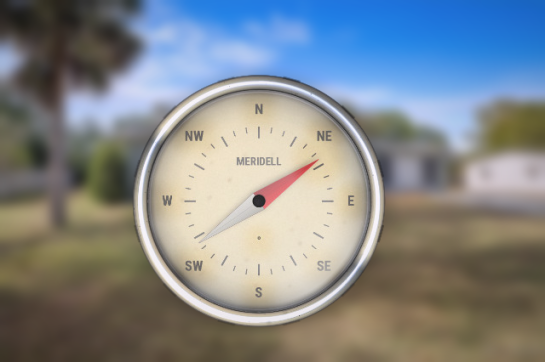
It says 55 °
